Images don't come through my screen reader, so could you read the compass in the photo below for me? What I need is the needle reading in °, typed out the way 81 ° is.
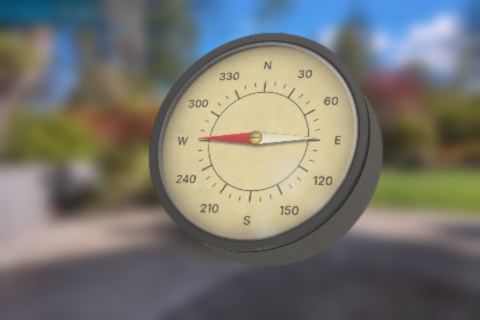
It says 270 °
